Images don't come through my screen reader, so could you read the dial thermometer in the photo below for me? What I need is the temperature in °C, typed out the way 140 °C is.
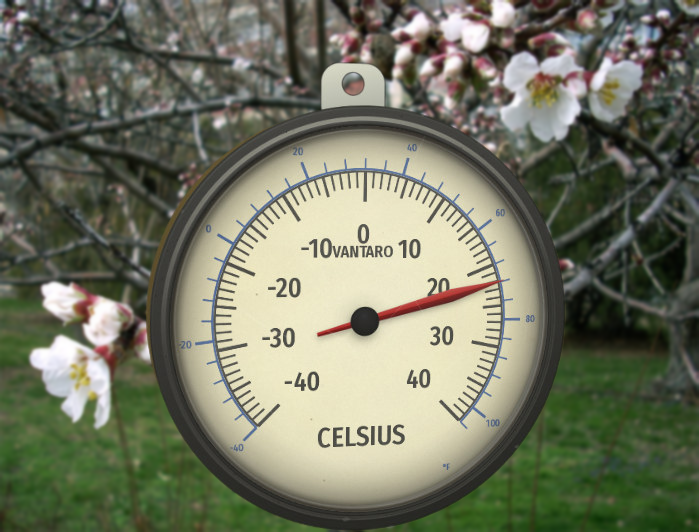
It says 22 °C
